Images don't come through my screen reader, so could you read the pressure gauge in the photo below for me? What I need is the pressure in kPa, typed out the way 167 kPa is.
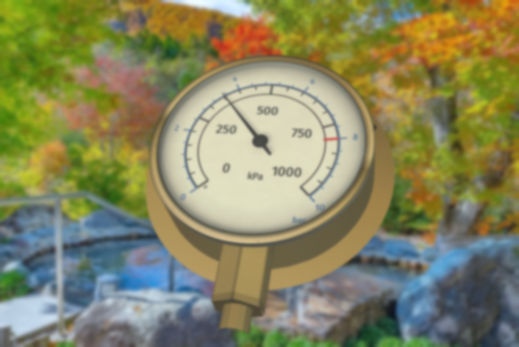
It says 350 kPa
